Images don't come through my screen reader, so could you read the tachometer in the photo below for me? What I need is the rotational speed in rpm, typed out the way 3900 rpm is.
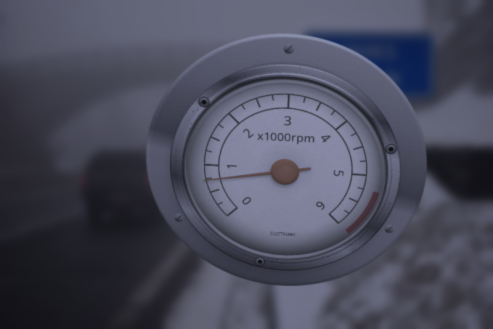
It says 750 rpm
